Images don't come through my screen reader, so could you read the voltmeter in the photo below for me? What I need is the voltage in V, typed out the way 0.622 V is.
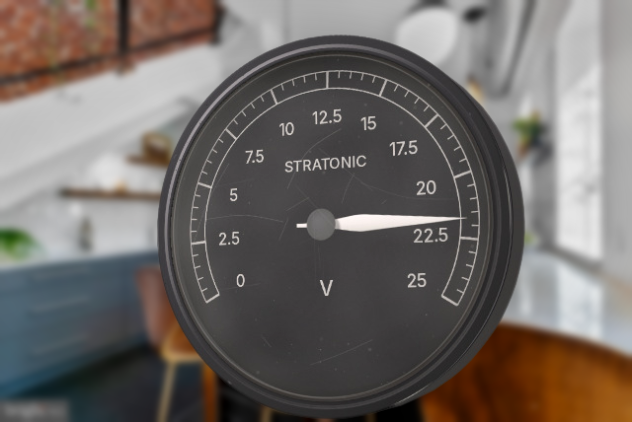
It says 21.75 V
